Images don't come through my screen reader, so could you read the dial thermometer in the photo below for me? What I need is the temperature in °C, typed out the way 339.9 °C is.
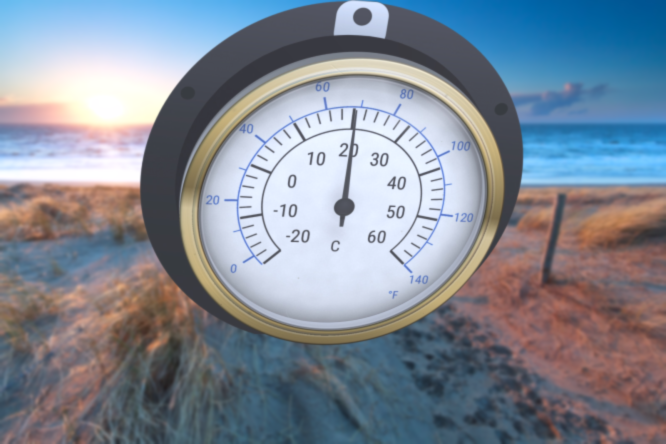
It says 20 °C
